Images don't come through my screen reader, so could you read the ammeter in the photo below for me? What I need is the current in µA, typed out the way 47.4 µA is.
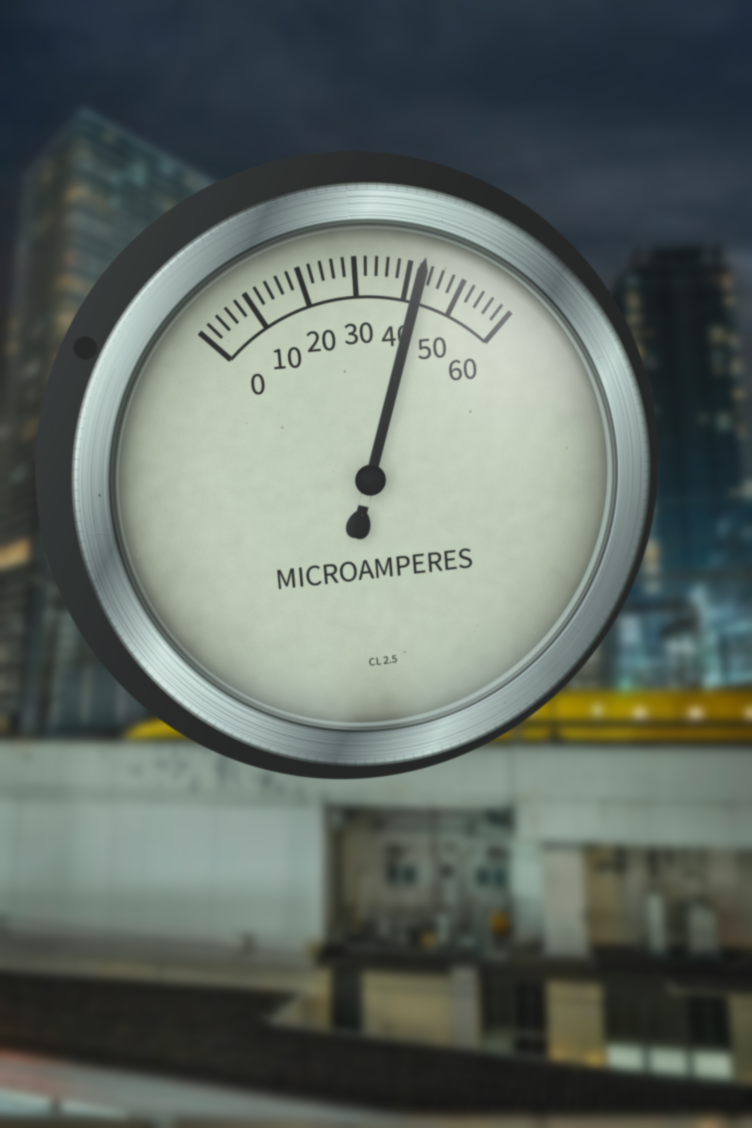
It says 42 µA
